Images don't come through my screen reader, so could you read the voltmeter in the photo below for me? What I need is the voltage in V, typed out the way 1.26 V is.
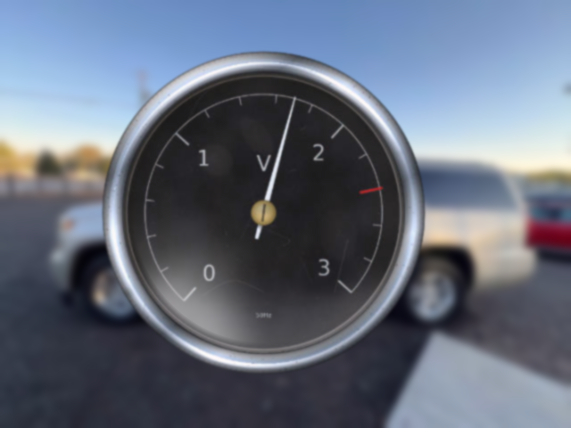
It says 1.7 V
